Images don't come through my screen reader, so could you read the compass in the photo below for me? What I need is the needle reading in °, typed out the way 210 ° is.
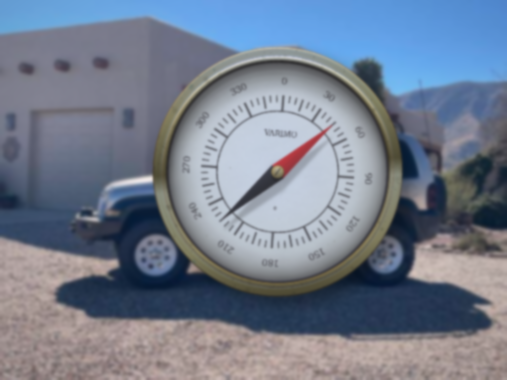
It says 45 °
